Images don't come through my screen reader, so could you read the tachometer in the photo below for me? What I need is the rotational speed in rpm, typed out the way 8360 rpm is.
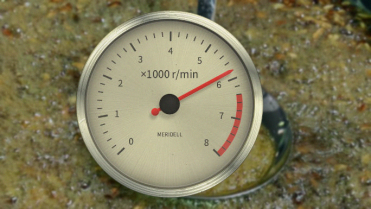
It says 5800 rpm
